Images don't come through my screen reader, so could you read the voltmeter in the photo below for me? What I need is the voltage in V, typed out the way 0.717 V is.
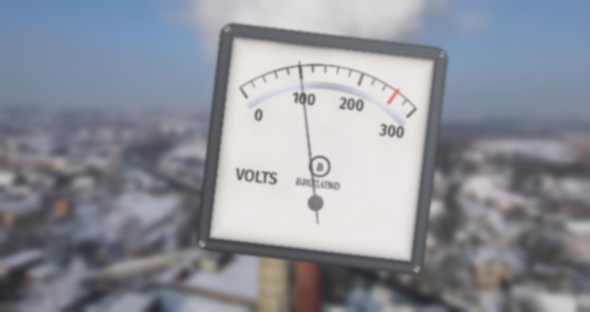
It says 100 V
